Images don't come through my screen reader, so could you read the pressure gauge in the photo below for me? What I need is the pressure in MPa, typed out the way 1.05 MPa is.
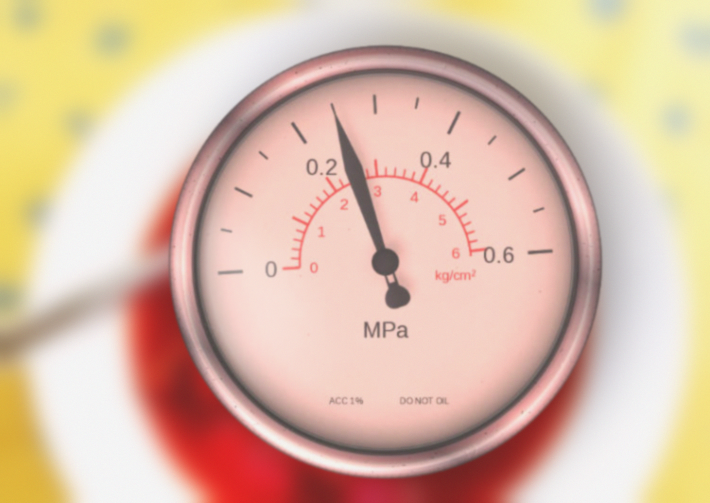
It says 0.25 MPa
